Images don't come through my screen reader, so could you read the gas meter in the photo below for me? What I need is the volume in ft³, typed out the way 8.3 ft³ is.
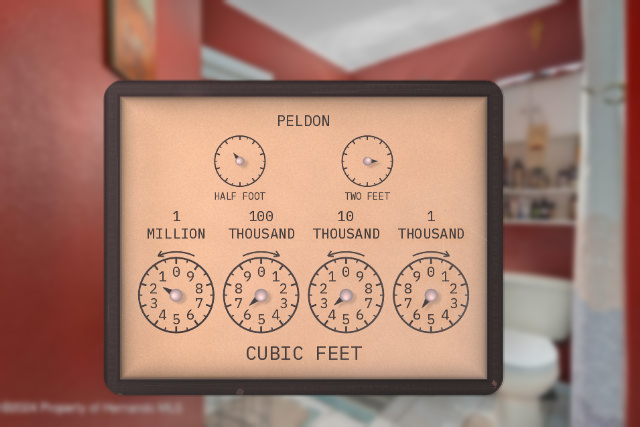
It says 163600 ft³
